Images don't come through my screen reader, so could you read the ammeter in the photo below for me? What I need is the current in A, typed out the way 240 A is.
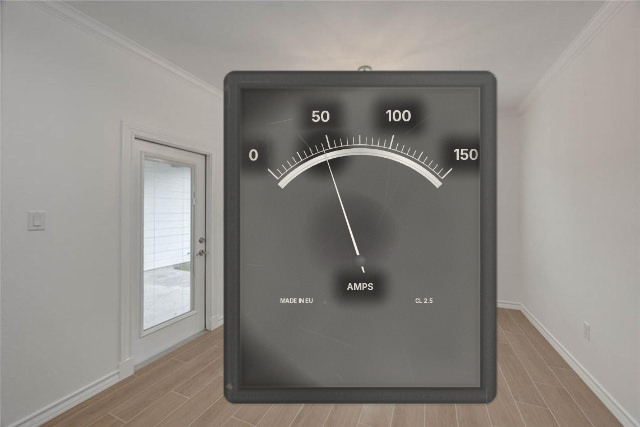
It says 45 A
